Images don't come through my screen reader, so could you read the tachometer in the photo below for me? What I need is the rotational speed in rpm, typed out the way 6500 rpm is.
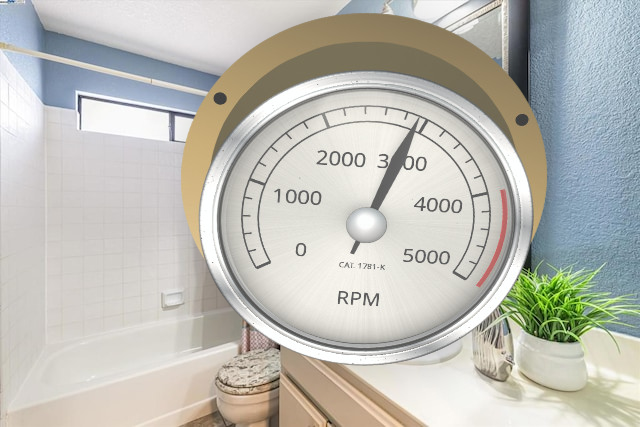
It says 2900 rpm
